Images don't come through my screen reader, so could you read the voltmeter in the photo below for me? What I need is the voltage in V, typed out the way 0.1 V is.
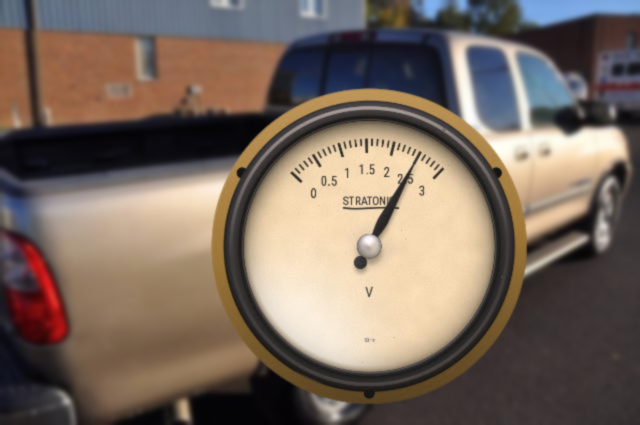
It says 2.5 V
